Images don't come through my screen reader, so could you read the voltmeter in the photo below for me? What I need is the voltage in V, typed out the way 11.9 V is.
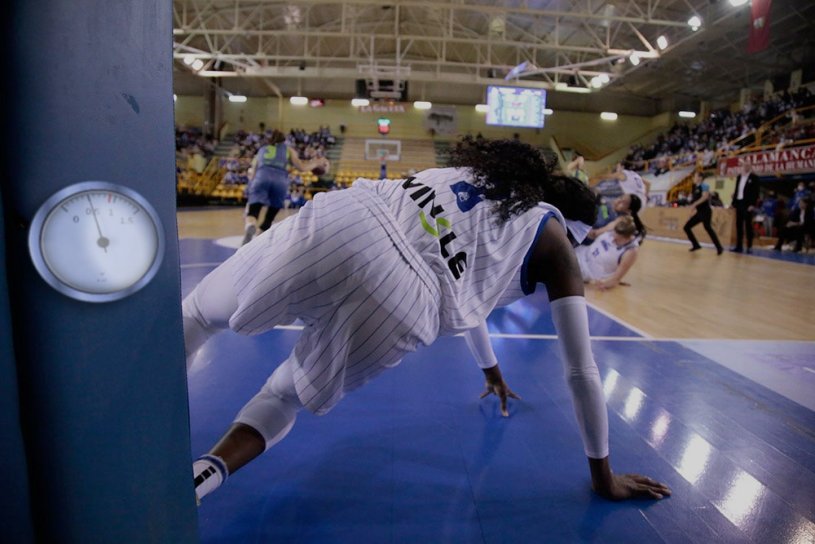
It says 0.5 V
